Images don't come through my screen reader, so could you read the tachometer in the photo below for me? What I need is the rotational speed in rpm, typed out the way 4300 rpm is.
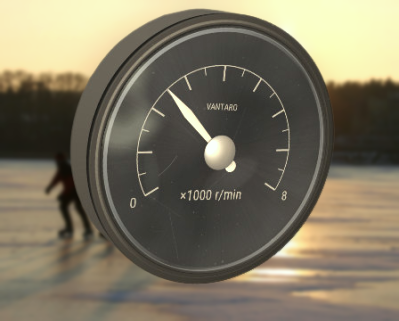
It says 2500 rpm
